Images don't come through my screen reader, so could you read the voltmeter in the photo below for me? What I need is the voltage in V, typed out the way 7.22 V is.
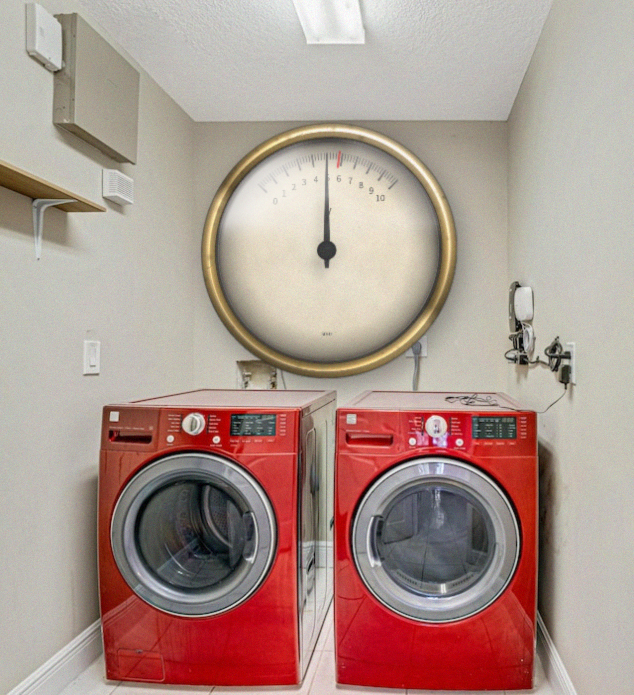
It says 5 V
